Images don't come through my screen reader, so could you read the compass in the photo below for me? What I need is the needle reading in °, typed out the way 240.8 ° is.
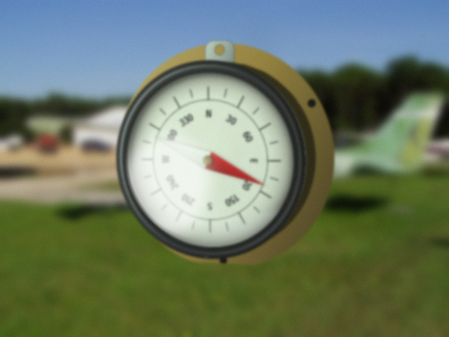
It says 112.5 °
